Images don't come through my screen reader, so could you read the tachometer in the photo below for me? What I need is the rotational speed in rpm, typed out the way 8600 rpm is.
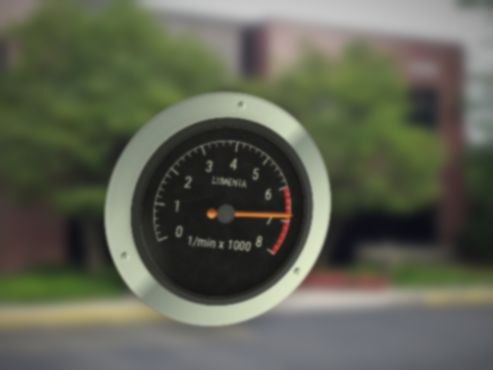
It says 6800 rpm
